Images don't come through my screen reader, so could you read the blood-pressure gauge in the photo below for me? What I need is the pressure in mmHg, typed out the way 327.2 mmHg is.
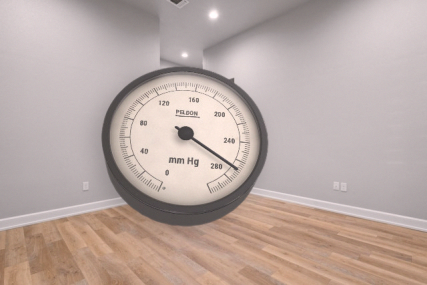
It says 270 mmHg
